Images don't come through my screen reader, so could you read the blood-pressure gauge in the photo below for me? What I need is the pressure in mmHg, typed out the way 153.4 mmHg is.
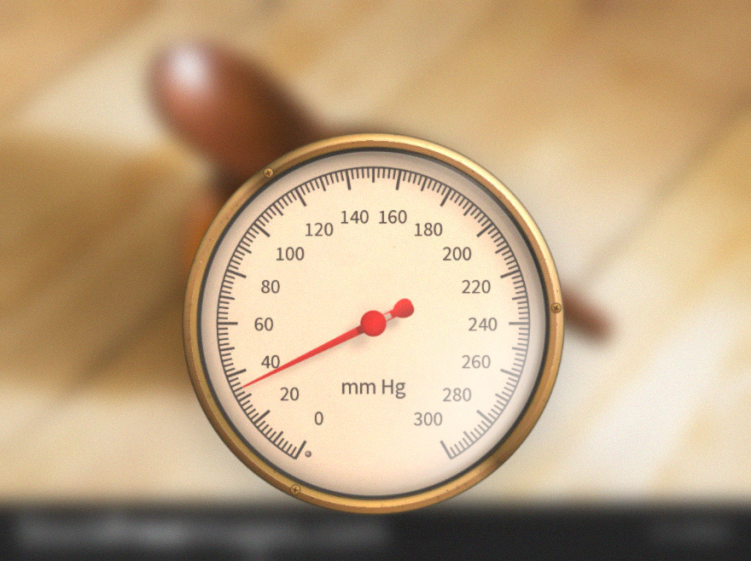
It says 34 mmHg
